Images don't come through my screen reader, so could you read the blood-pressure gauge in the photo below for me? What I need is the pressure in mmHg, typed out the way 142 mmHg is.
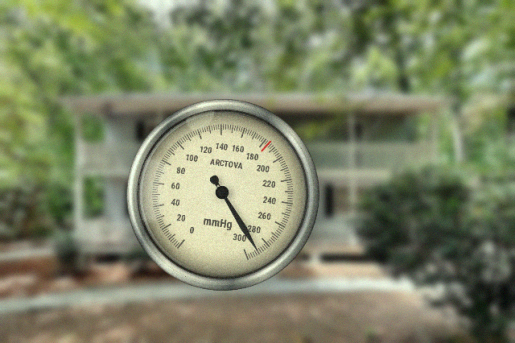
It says 290 mmHg
